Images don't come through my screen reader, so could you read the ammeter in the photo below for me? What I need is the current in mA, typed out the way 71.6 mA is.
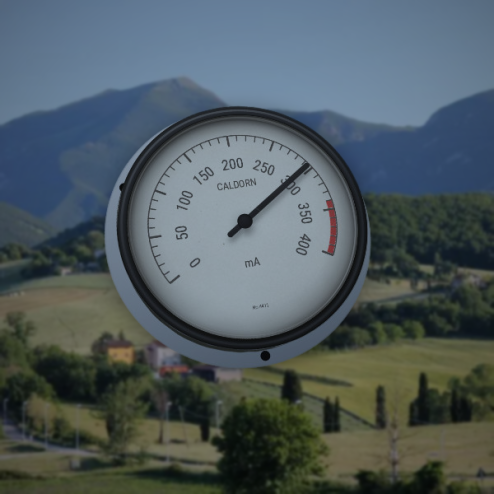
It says 295 mA
